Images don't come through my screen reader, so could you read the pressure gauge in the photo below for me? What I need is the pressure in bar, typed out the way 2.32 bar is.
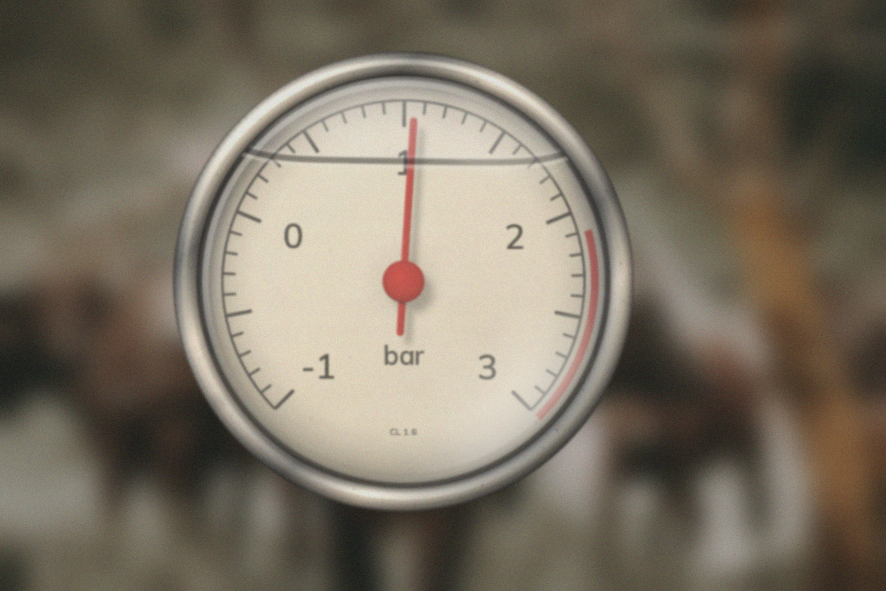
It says 1.05 bar
